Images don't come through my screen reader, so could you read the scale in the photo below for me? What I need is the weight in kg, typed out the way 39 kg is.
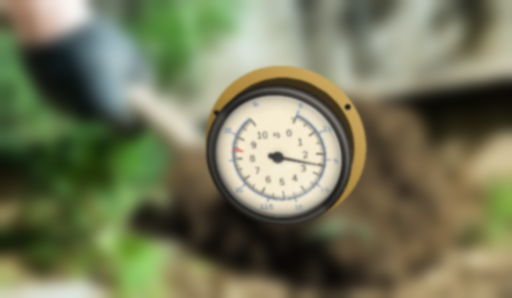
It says 2.5 kg
